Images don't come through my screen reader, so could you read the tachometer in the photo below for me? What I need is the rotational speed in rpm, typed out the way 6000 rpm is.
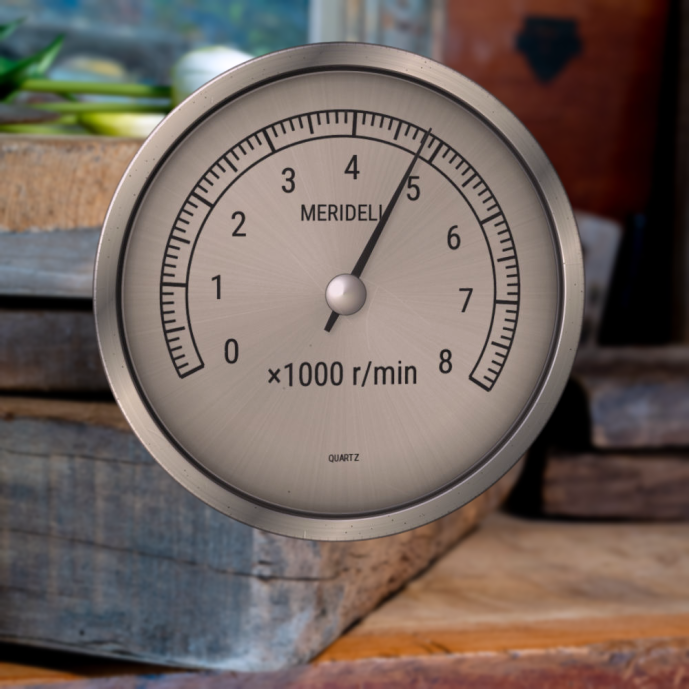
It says 4800 rpm
